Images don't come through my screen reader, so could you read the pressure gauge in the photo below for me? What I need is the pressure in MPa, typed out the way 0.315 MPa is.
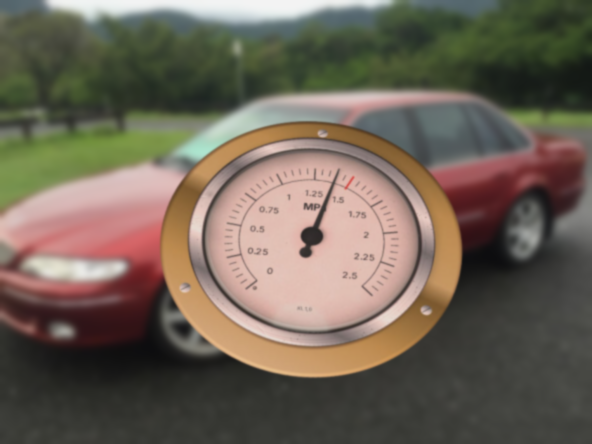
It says 1.4 MPa
